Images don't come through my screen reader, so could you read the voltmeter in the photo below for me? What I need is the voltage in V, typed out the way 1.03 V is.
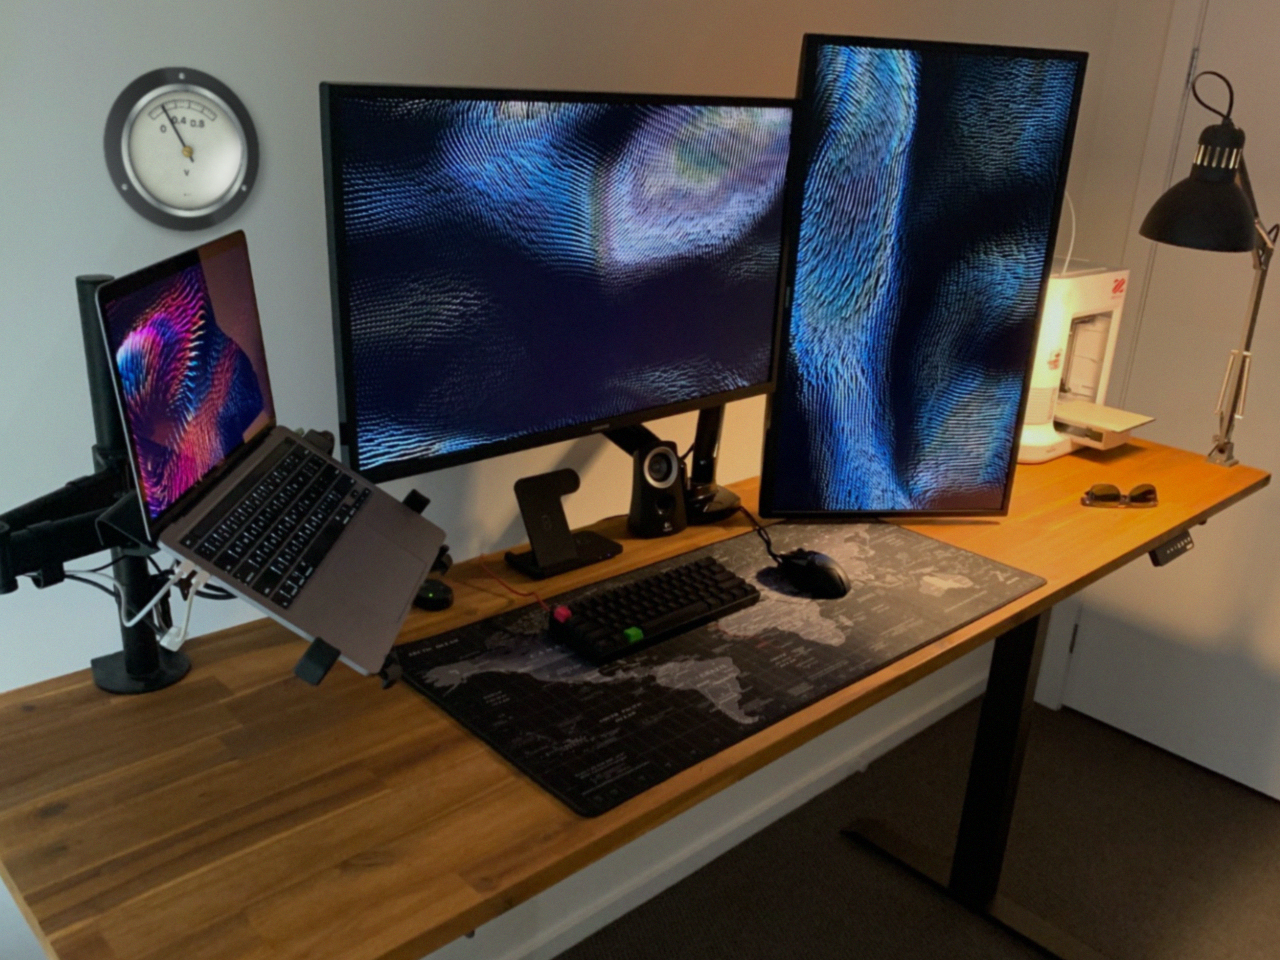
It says 0.2 V
